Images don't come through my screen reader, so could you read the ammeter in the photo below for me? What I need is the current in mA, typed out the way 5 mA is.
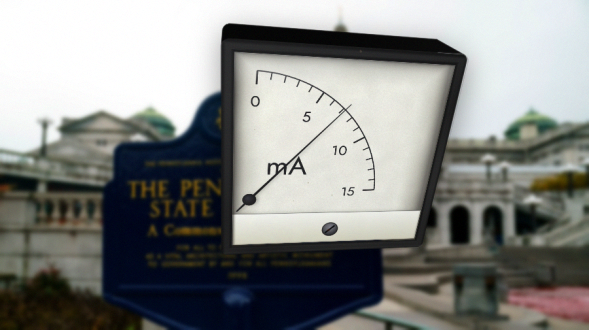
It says 7 mA
